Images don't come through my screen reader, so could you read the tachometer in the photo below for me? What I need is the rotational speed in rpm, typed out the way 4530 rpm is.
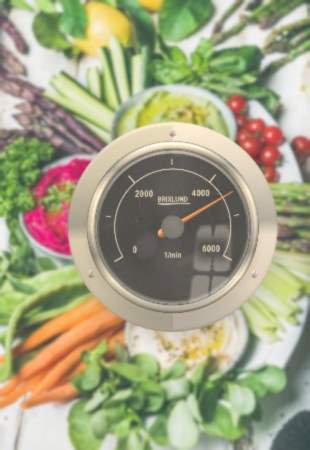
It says 4500 rpm
